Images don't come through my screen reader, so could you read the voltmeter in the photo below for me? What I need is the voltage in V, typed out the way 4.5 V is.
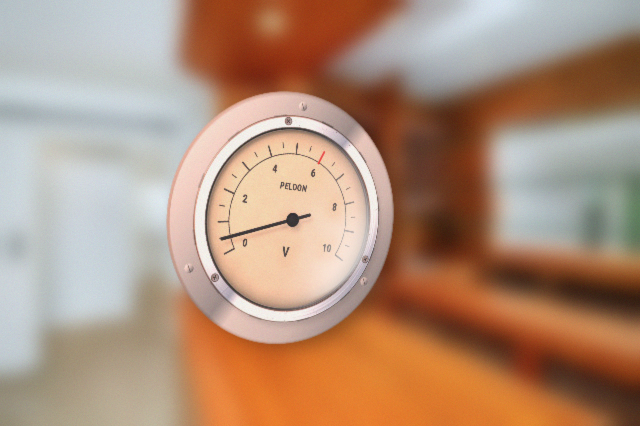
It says 0.5 V
